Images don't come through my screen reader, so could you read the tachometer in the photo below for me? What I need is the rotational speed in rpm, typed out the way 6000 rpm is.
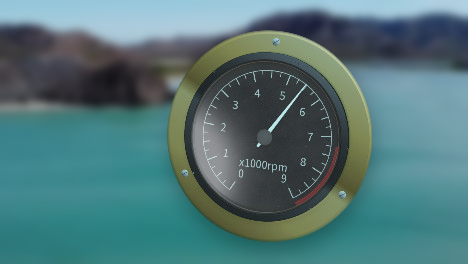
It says 5500 rpm
